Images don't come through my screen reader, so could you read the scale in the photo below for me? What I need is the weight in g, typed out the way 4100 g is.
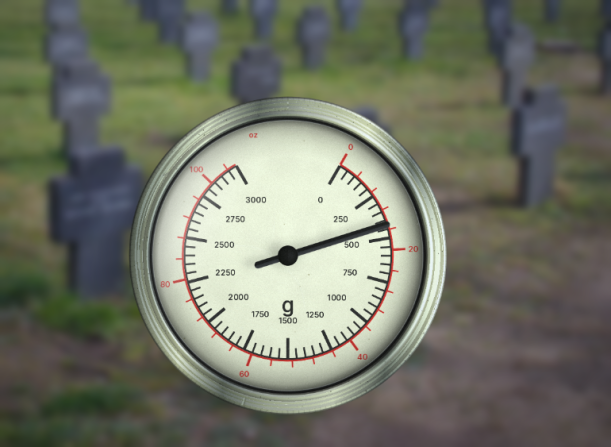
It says 425 g
